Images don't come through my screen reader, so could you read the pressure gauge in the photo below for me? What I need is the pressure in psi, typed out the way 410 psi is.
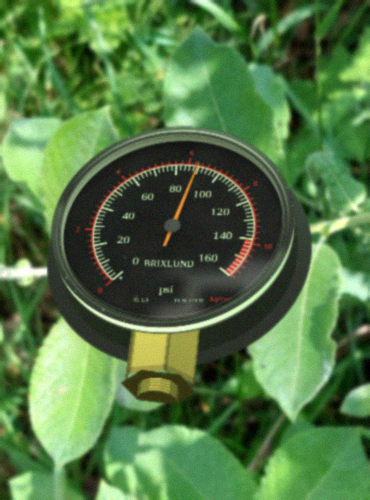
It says 90 psi
